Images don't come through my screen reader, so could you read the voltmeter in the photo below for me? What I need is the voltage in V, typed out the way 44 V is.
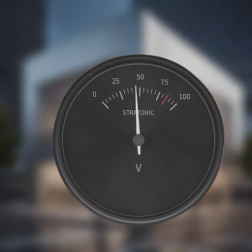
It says 45 V
